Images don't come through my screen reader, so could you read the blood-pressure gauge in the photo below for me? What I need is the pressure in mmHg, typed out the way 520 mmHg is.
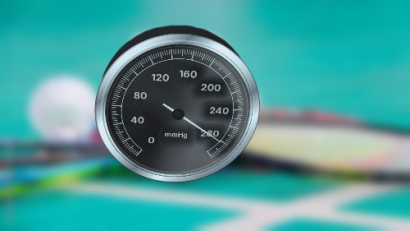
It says 280 mmHg
